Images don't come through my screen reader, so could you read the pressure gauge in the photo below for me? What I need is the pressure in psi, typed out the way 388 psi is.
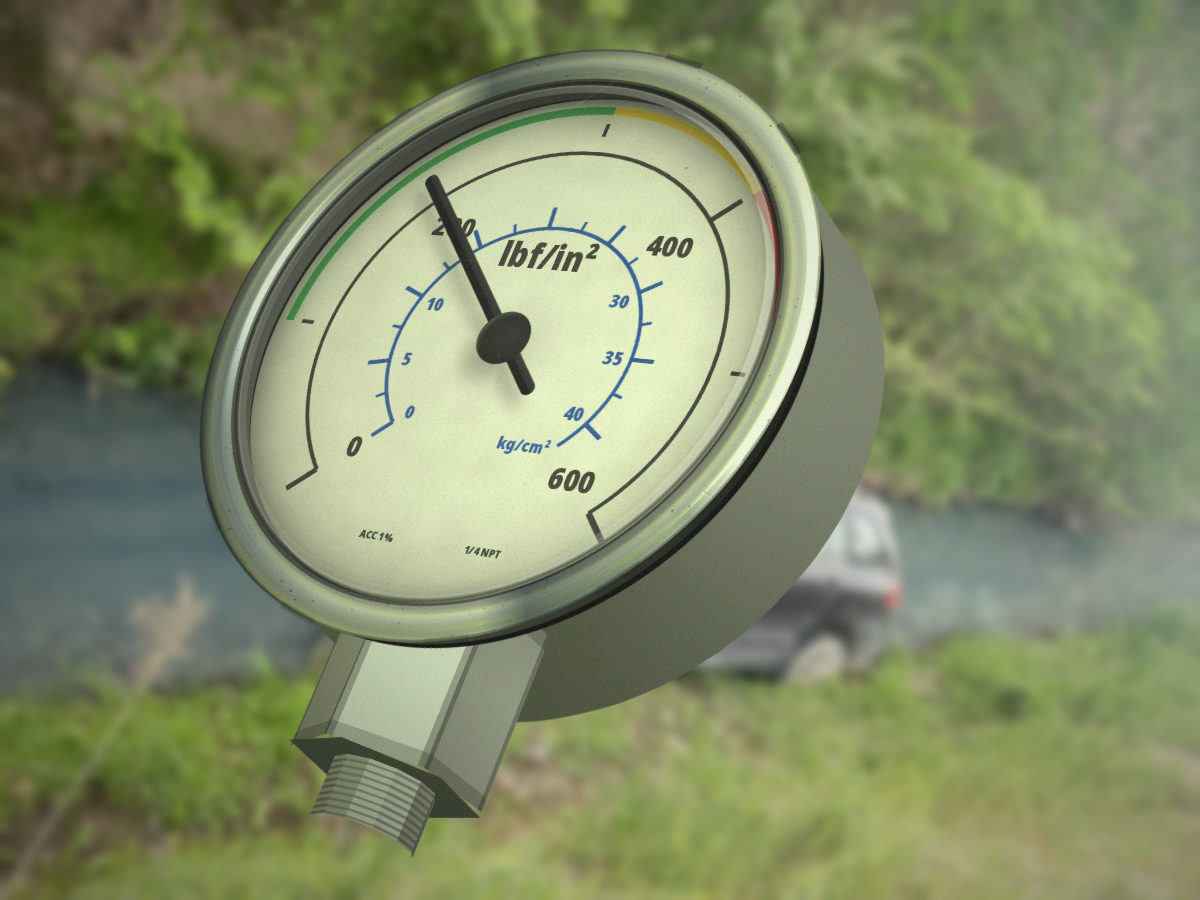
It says 200 psi
